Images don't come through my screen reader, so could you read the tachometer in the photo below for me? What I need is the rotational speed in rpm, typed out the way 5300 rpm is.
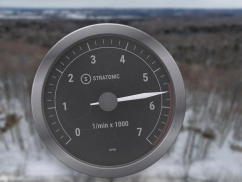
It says 5600 rpm
